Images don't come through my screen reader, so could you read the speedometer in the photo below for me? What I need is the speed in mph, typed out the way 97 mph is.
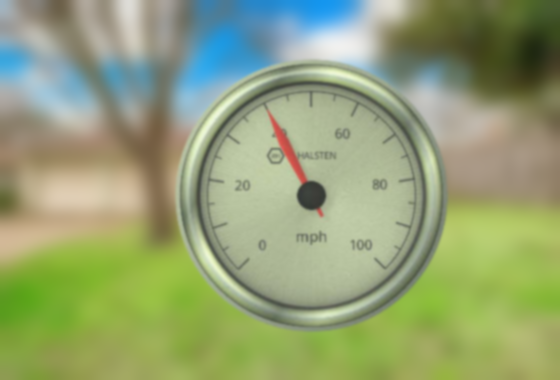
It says 40 mph
